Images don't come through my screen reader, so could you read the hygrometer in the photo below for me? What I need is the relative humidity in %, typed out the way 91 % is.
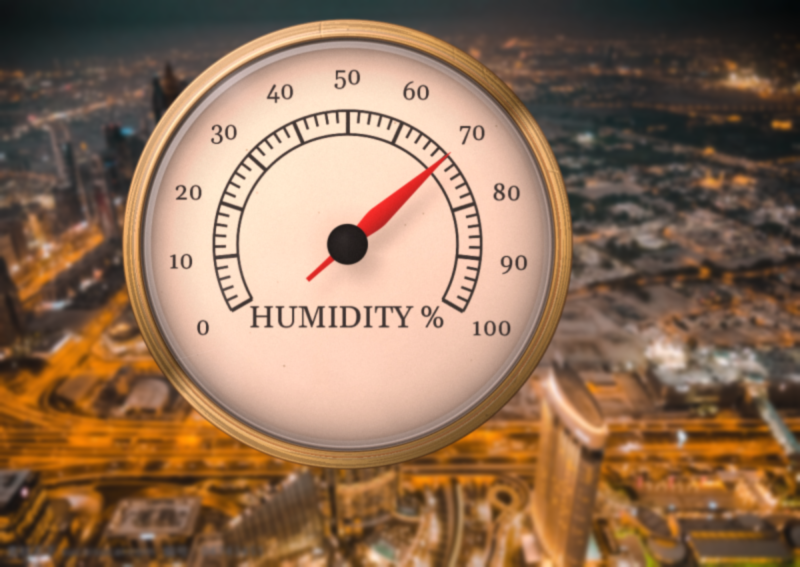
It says 70 %
